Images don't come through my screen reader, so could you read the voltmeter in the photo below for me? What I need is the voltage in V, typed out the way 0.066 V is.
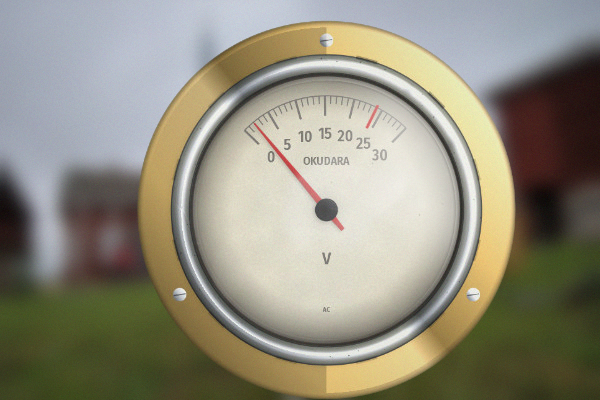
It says 2 V
